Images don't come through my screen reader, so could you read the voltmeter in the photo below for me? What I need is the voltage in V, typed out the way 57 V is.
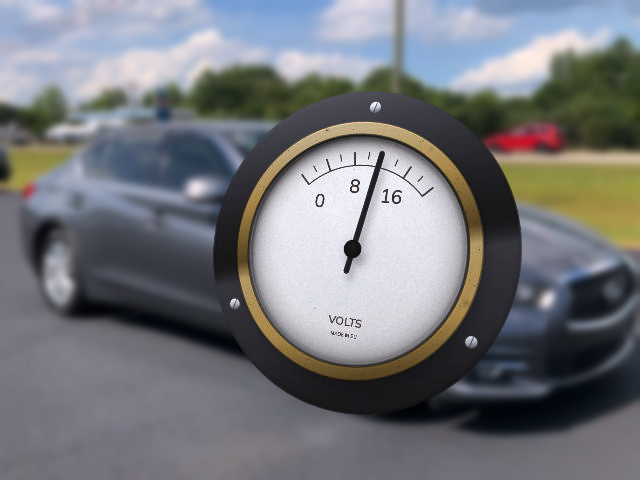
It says 12 V
